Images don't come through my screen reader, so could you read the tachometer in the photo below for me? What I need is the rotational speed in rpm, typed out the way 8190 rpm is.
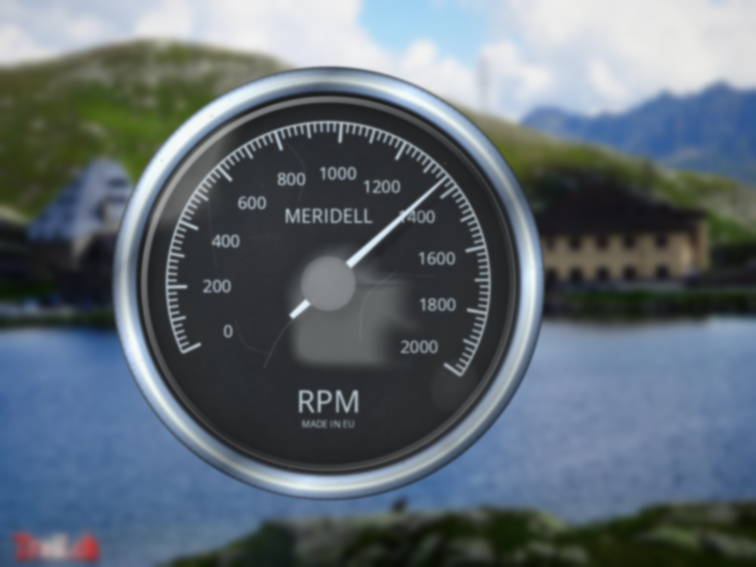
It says 1360 rpm
